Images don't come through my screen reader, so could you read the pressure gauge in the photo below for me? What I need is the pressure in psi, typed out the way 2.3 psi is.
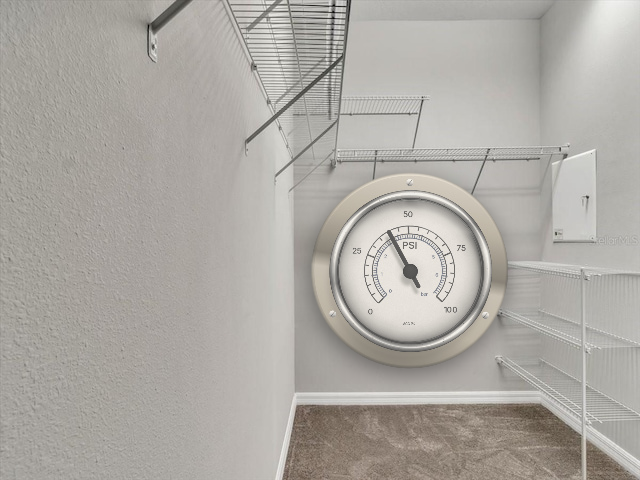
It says 40 psi
